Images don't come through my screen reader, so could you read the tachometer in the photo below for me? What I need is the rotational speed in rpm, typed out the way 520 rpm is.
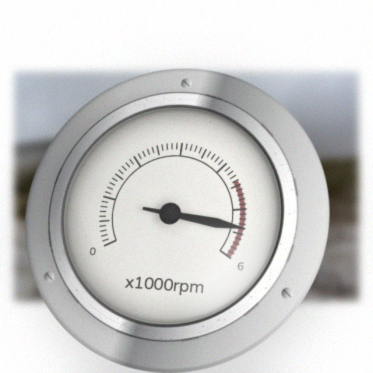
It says 5400 rpm
